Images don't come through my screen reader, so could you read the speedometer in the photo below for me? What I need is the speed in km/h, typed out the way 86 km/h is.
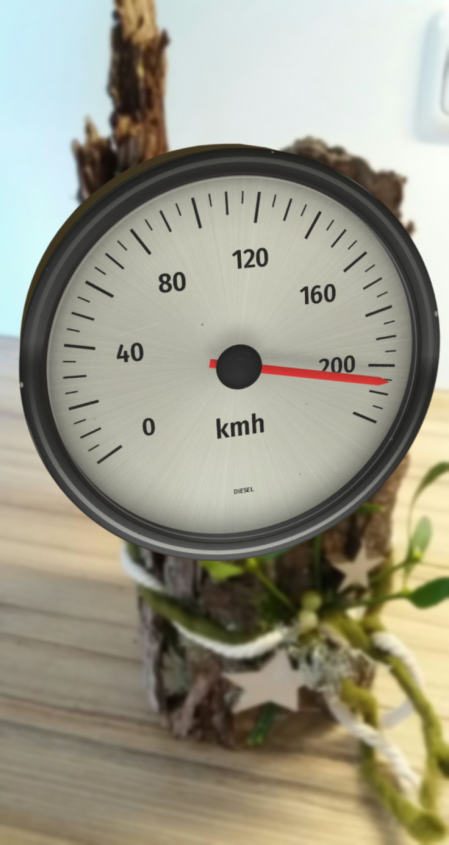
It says 205 km/h
